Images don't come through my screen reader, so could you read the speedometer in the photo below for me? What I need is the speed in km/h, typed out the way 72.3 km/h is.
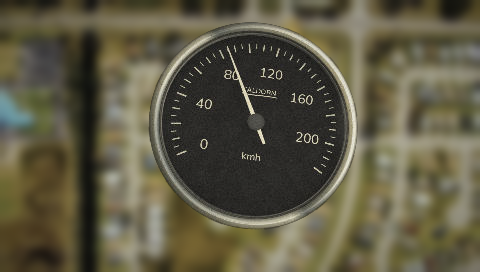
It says 85 km/h
